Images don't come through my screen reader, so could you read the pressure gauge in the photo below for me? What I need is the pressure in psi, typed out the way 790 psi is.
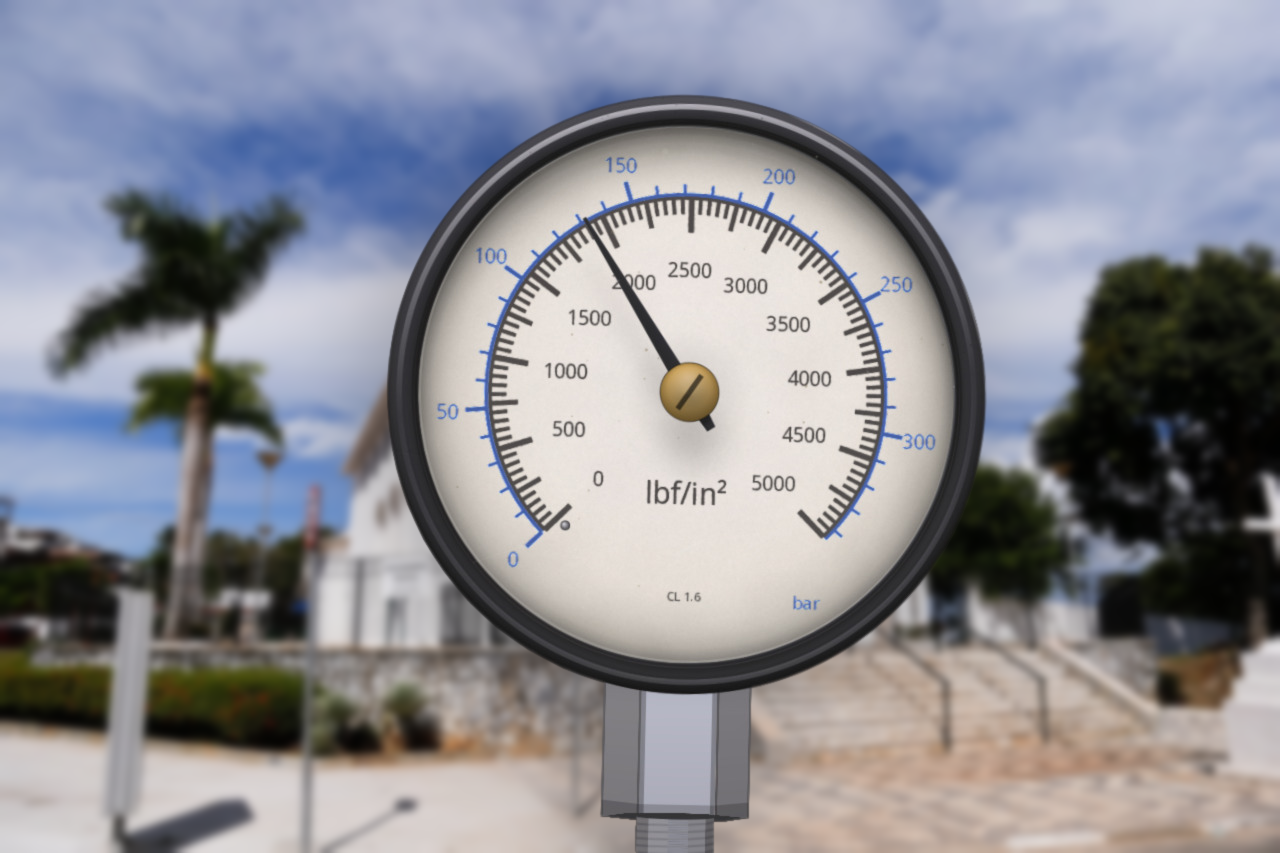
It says 1900 psi
